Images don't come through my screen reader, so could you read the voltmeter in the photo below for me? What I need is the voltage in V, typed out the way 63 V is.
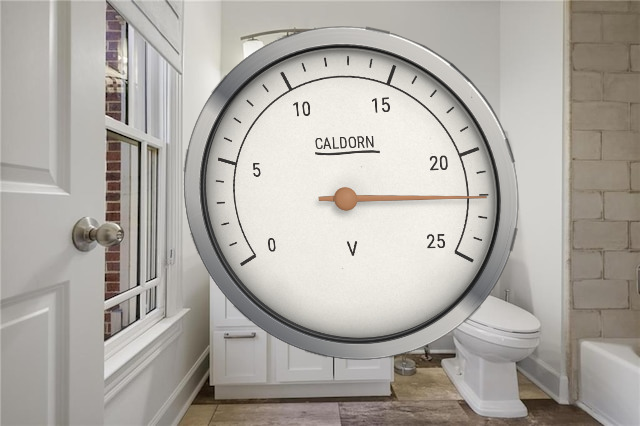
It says 22 V
